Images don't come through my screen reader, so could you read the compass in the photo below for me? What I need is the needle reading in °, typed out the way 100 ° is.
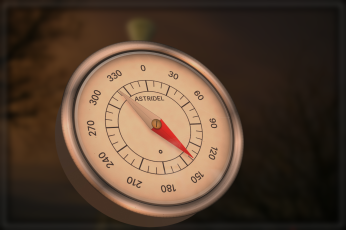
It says 140 °
